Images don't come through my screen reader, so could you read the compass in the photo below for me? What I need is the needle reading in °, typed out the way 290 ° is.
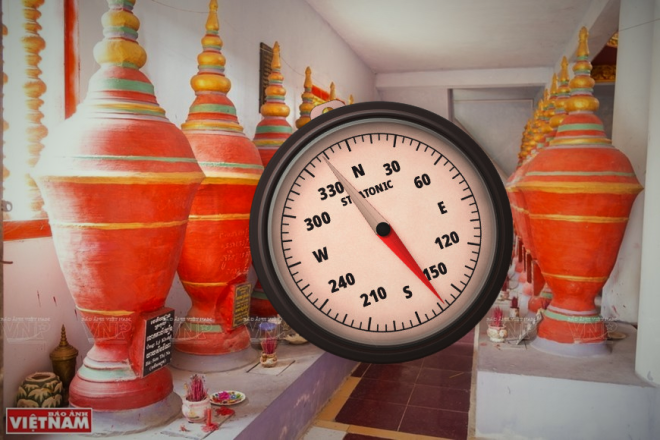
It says 162.5 °
